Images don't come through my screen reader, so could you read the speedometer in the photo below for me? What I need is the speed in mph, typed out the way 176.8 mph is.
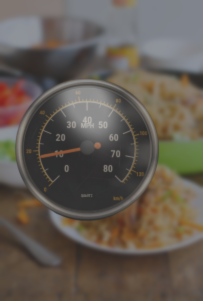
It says 10 mph
